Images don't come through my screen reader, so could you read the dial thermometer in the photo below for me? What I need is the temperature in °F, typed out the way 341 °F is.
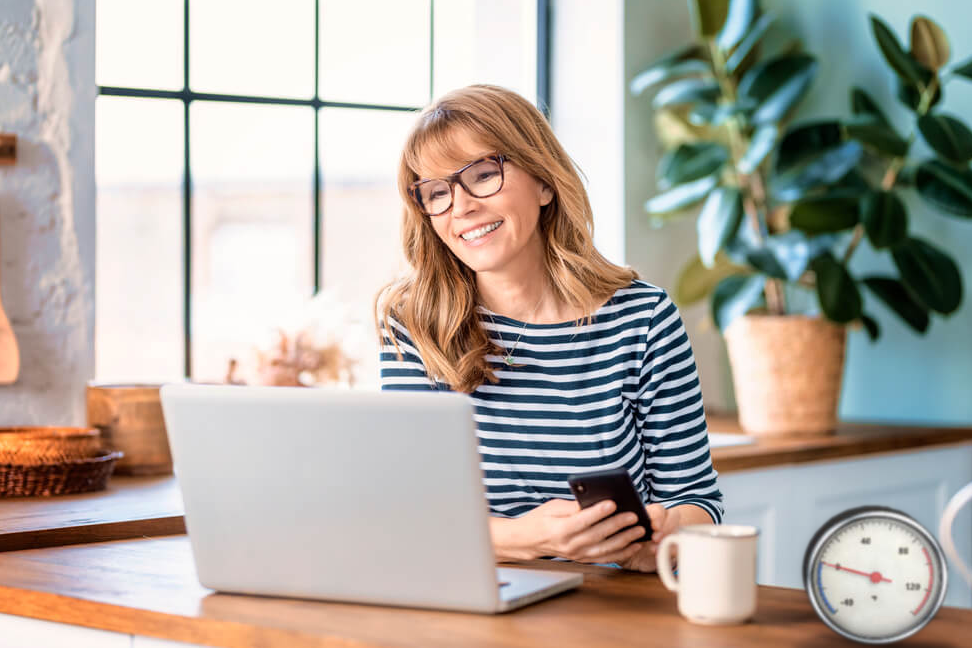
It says 0 °F
